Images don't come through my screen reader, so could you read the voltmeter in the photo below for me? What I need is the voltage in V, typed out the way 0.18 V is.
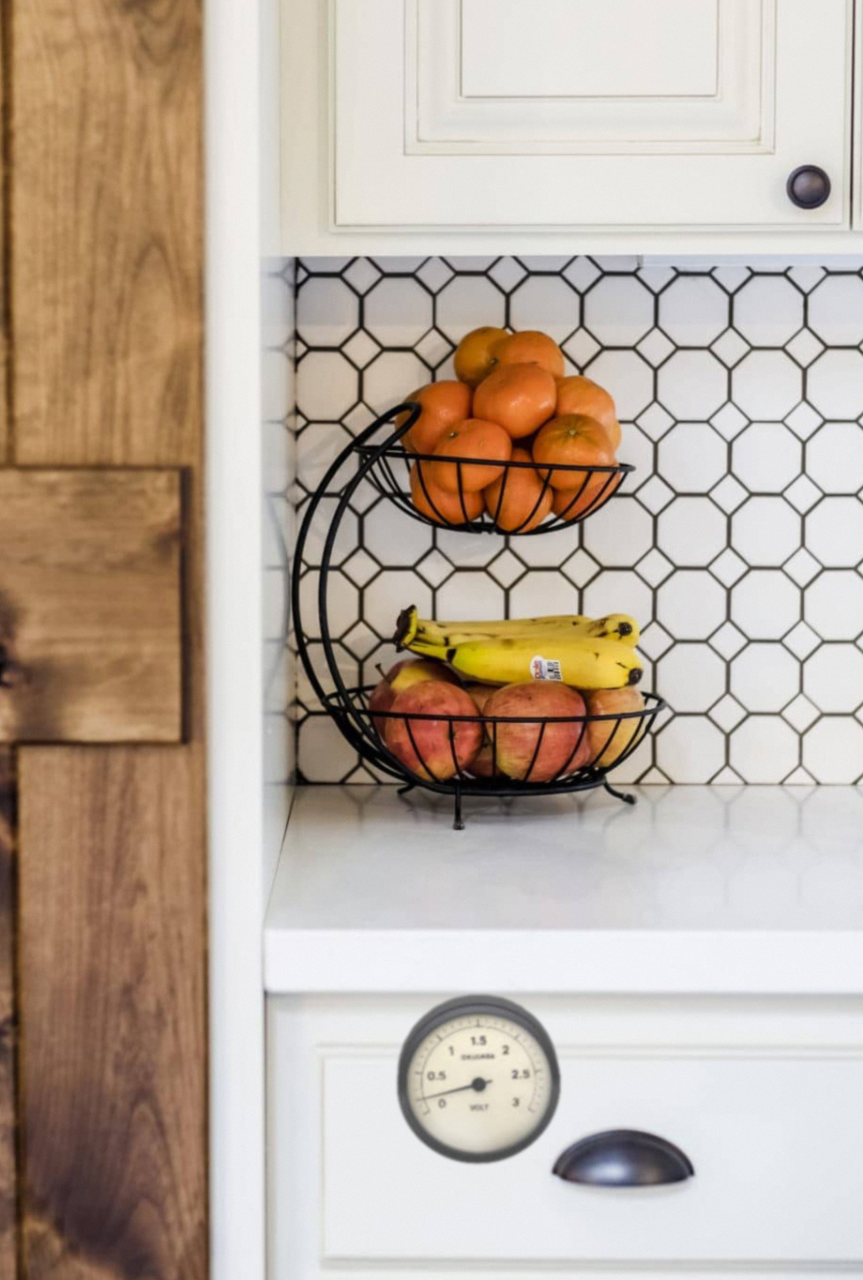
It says 0.2 V
